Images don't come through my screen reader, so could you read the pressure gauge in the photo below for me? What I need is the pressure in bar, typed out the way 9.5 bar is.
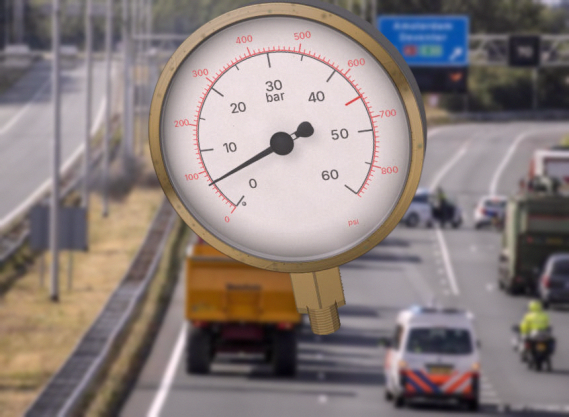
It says 5 bar
